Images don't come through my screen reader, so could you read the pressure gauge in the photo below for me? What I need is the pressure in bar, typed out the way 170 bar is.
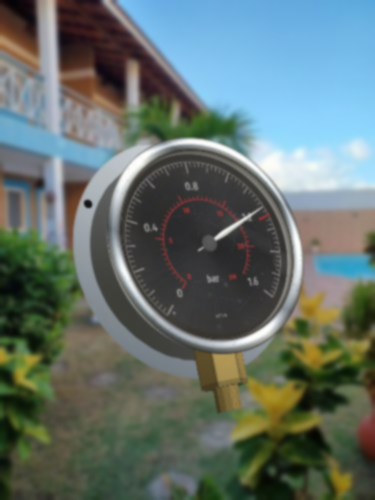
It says 1.2 bar
